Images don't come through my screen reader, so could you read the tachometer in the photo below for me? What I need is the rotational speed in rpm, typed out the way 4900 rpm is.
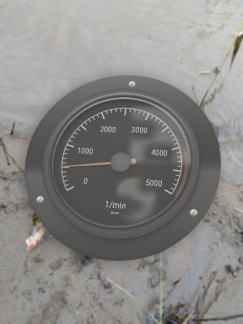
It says 500 rpm
